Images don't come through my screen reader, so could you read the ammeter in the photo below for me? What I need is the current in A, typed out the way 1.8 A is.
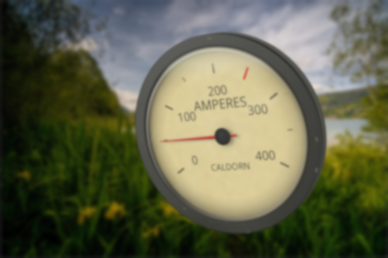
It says 50 A
